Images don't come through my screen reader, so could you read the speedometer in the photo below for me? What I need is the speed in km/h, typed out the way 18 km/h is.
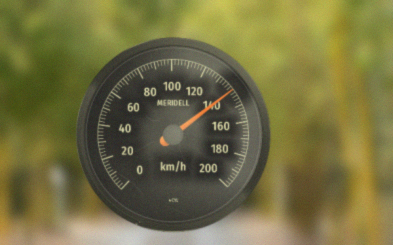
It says 140 km/h
